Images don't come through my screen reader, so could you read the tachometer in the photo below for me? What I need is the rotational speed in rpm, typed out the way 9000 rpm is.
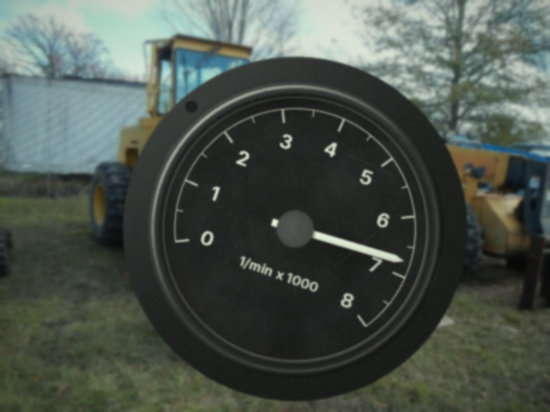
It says 6750 rpm
